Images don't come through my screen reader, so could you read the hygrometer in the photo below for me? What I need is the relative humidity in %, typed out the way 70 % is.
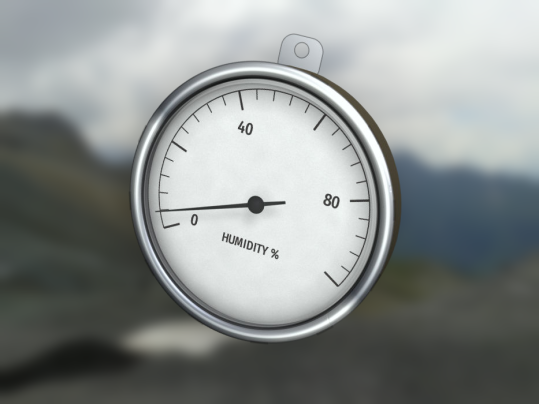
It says 4 %
